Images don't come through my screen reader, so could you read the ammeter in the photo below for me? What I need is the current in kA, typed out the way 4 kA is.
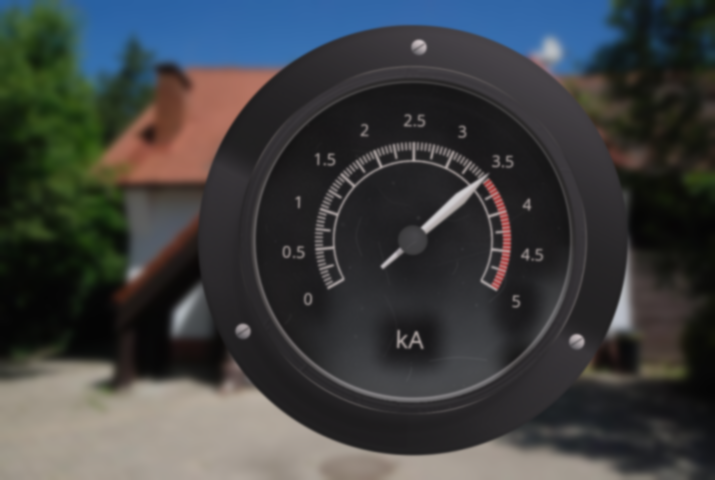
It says 3.5 kA
